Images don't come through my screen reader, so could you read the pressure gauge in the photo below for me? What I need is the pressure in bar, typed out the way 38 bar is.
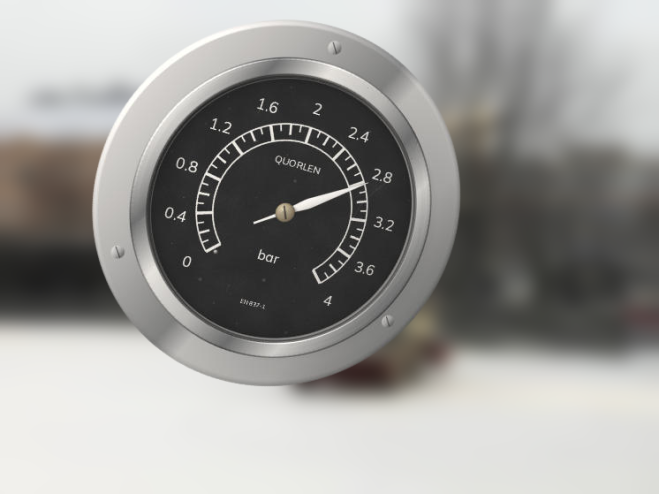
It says 2.8 bar
